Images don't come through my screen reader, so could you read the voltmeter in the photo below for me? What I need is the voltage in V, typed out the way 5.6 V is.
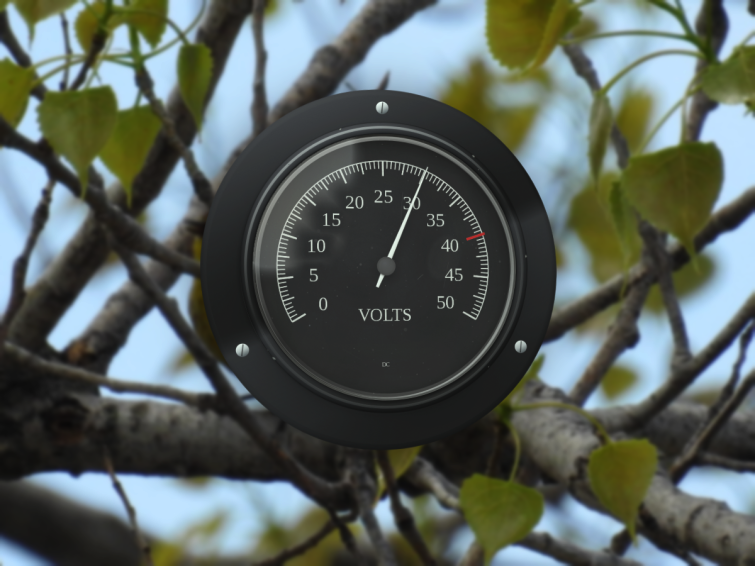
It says 30 V
